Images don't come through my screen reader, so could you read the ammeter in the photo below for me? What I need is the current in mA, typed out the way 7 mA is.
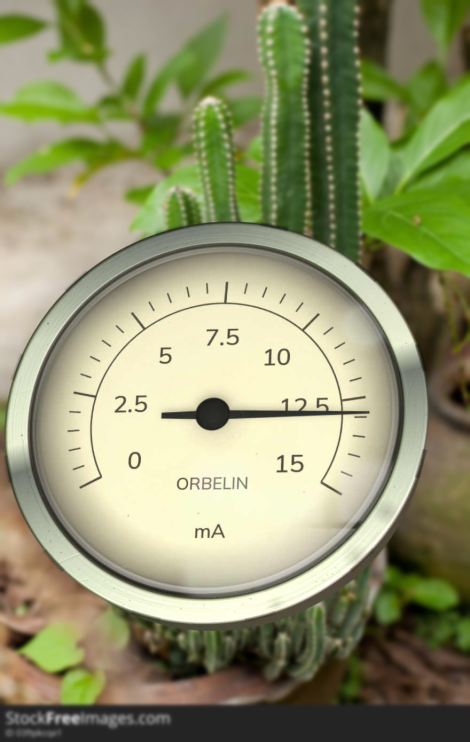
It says 13 mA
